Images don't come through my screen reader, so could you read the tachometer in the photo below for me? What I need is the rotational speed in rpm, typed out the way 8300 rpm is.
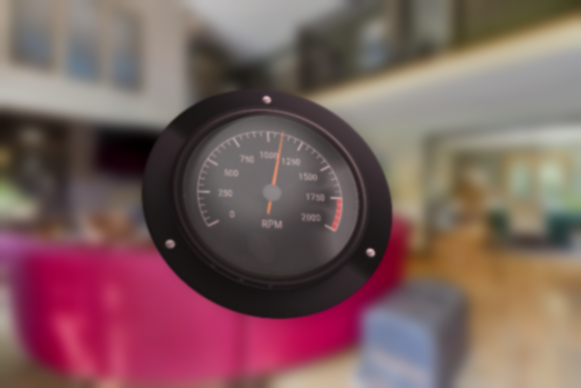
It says 1100 rpm
